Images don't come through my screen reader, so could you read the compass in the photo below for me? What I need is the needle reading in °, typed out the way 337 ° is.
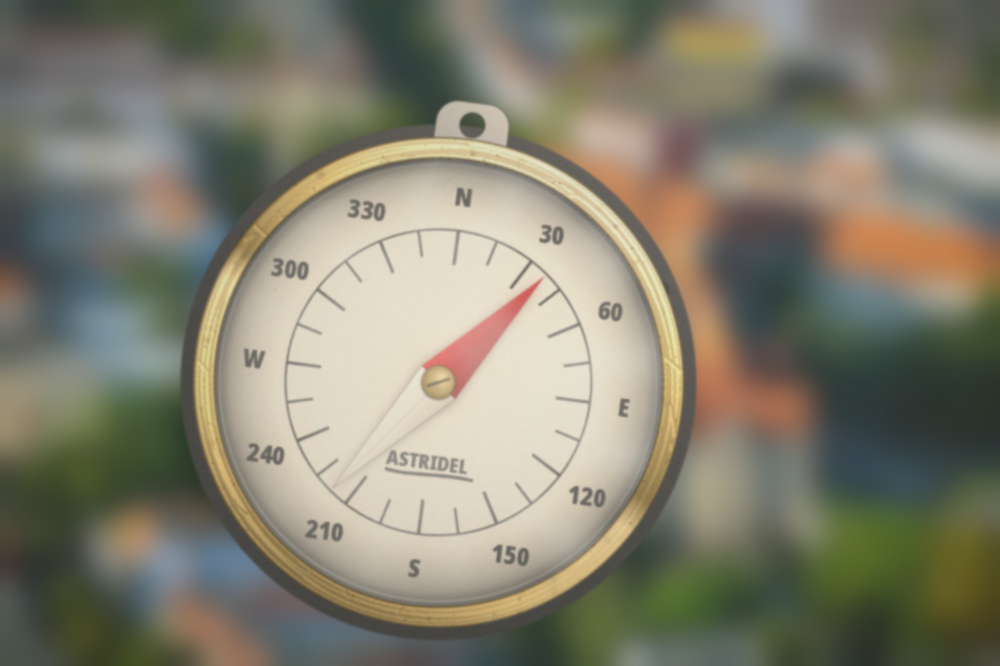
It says 37.5 °
